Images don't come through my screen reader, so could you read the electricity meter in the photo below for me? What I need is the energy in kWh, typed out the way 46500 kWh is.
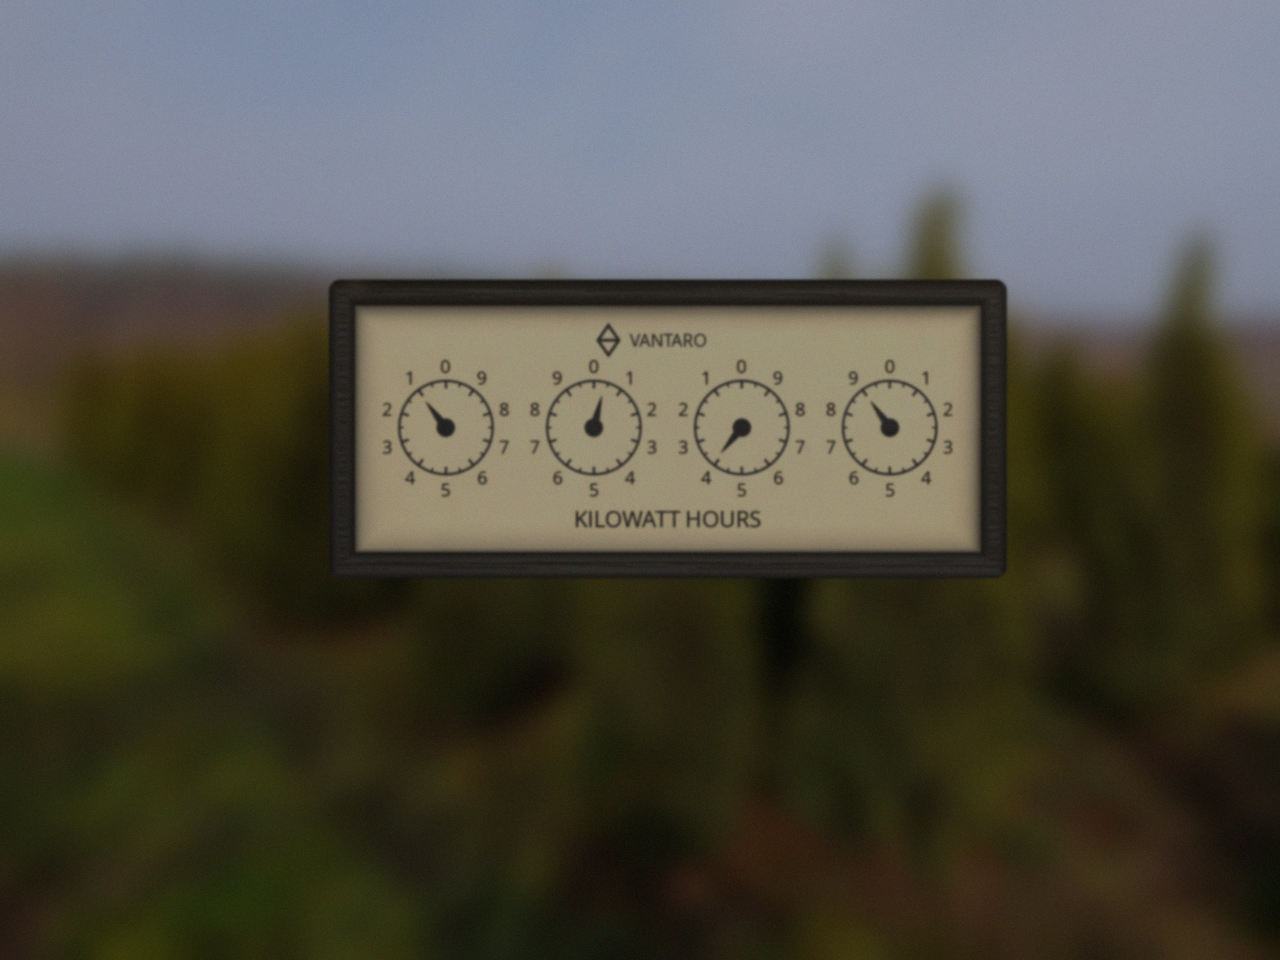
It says 1039 kWh
